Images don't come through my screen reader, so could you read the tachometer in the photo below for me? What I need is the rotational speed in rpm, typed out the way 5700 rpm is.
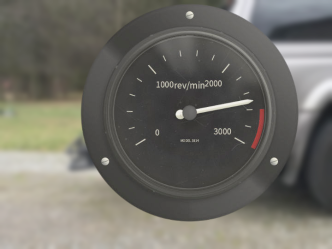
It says 2500 rpm
